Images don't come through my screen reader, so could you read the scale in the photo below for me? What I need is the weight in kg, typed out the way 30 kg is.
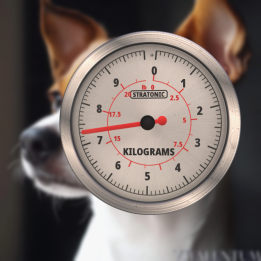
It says 7.3 kg
